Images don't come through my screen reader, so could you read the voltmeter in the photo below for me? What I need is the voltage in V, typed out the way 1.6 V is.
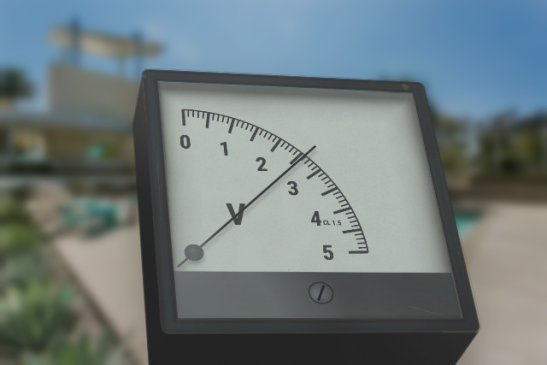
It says 2.6 V
